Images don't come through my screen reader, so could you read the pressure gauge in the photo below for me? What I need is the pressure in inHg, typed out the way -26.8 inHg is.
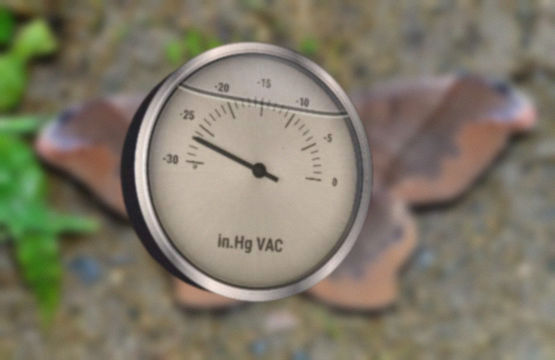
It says -27 inHg
